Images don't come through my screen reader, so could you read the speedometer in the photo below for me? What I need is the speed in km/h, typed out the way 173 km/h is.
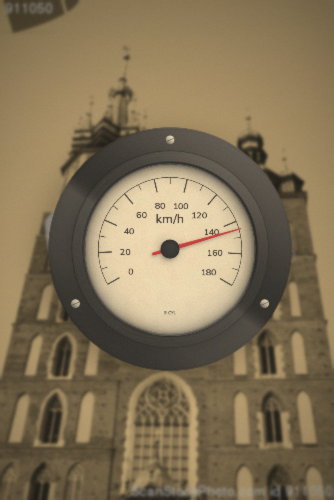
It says 145 km/h
